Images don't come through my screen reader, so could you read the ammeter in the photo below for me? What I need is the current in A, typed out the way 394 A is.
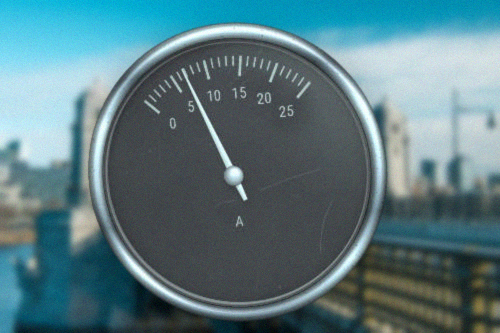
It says 7 A
